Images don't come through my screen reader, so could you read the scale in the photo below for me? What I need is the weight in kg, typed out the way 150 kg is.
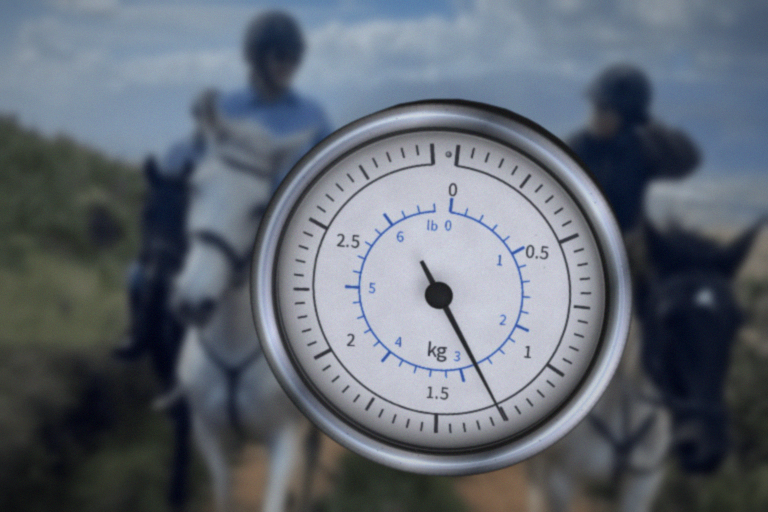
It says 1.25 kg
